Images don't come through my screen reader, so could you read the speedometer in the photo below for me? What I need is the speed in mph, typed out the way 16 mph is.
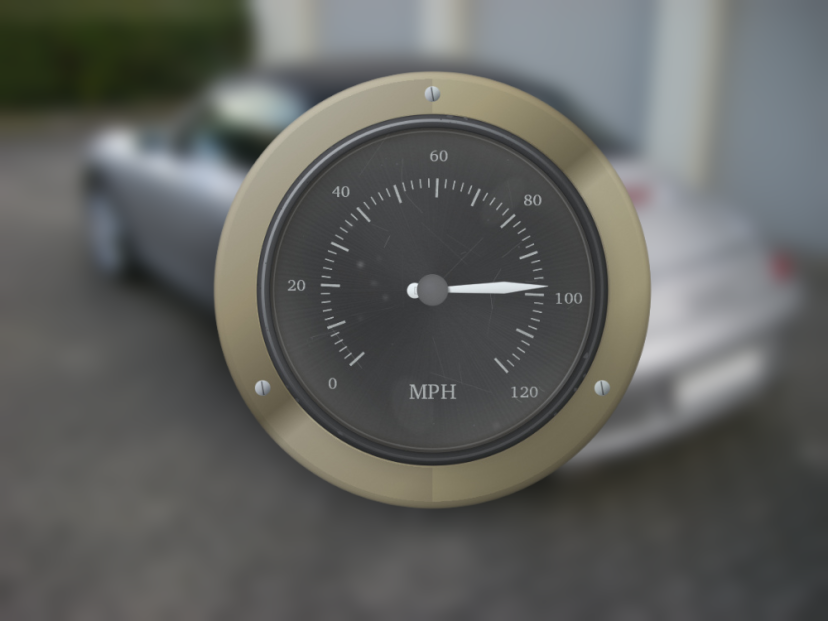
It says 98 mph
